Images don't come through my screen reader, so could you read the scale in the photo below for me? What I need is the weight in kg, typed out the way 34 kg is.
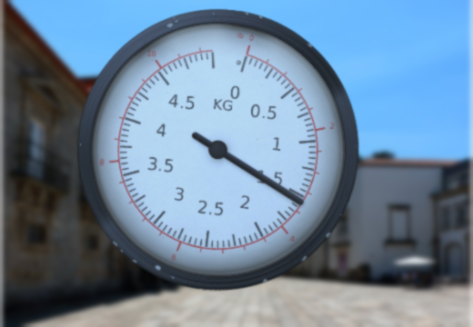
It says 1.55 kg
